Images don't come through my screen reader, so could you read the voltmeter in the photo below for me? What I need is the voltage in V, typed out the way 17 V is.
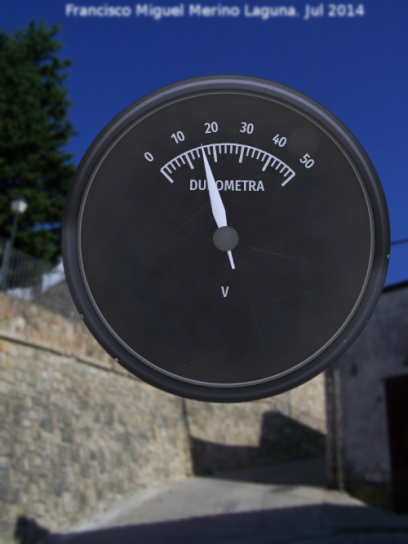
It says 16 V
